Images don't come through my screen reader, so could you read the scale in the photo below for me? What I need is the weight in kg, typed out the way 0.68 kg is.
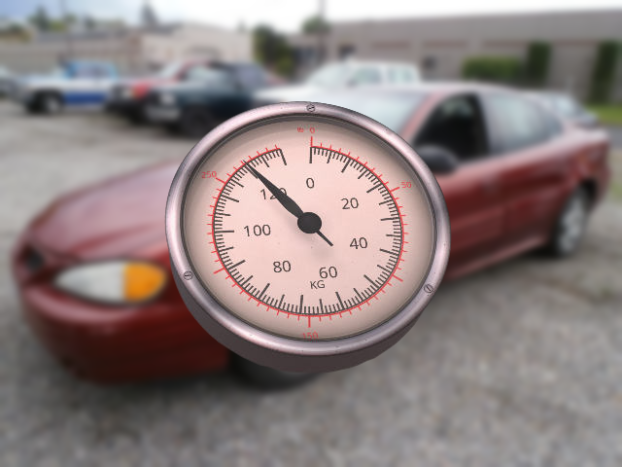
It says 120 kg
